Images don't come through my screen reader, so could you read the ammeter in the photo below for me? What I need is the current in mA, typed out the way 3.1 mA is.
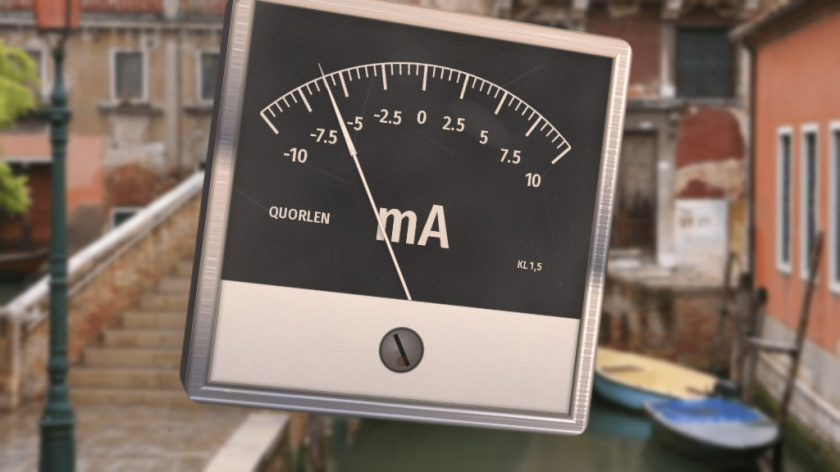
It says -6 mA
